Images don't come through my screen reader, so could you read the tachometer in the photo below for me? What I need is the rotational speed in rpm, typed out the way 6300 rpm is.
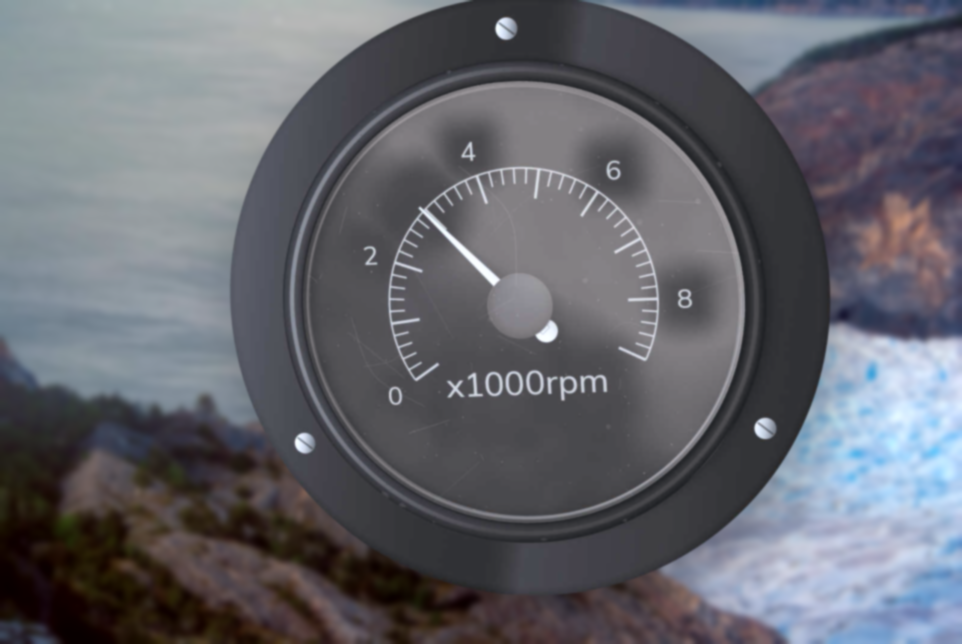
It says 3000 rpm
